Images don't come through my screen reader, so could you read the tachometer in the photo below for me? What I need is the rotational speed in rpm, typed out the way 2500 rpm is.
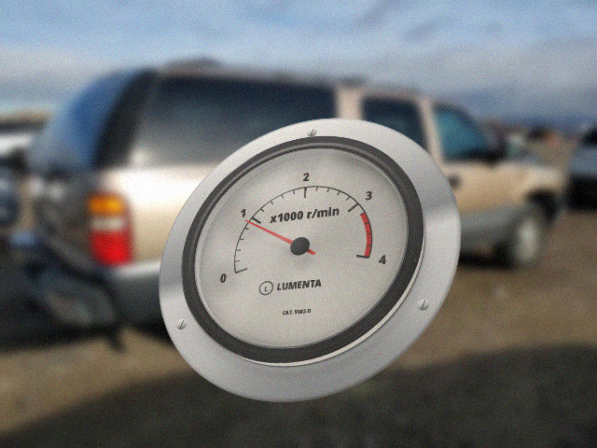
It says 900 rpm
